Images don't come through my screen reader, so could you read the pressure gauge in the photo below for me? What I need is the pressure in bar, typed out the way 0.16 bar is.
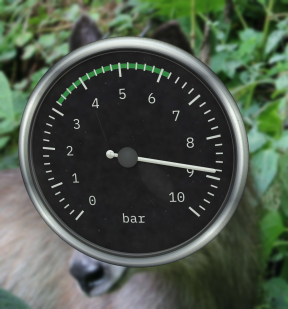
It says 8.8 bar
